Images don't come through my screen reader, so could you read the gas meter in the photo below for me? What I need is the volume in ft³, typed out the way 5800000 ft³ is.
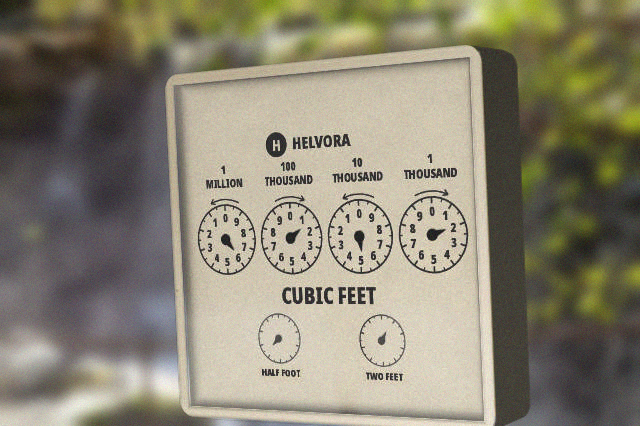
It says 615200 ft³
